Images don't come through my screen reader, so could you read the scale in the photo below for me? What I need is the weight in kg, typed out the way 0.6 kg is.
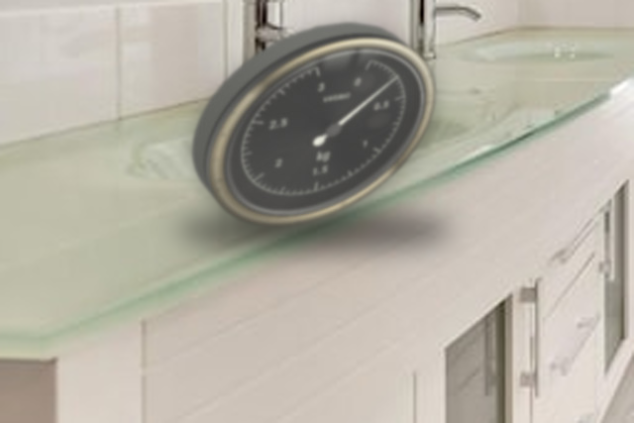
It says 0.25 kg
